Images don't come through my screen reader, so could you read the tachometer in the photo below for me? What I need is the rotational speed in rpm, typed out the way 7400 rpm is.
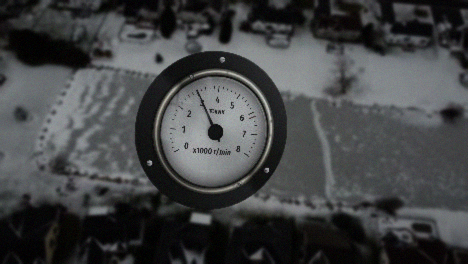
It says 3000 rpm
